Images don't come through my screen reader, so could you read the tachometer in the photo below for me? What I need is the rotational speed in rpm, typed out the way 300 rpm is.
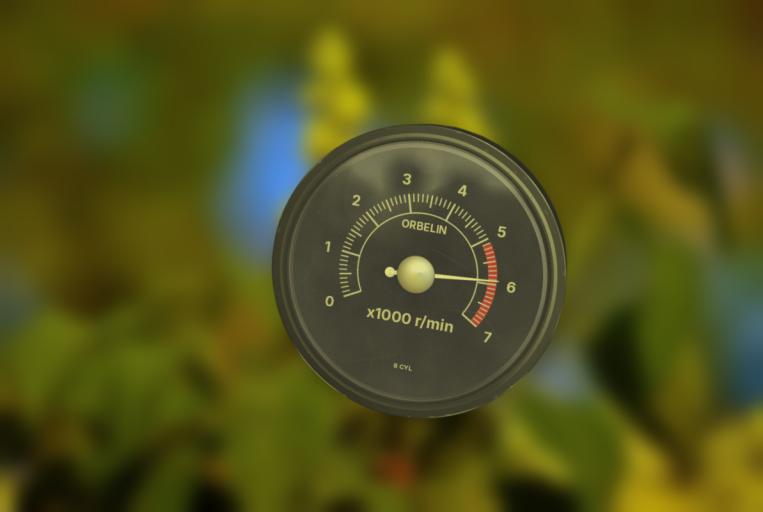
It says 5900 rpm
